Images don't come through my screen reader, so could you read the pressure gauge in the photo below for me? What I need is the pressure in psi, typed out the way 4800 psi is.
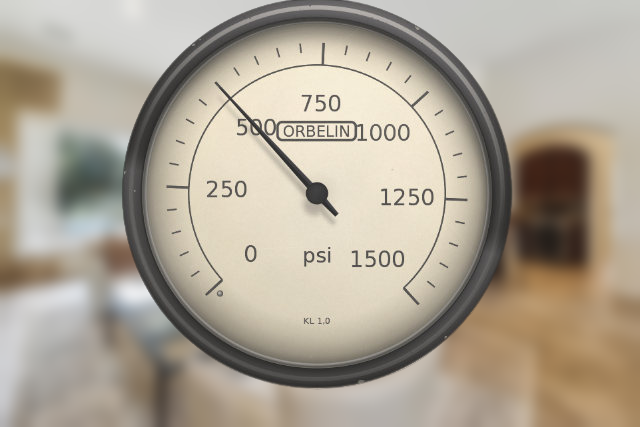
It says 500 psi
